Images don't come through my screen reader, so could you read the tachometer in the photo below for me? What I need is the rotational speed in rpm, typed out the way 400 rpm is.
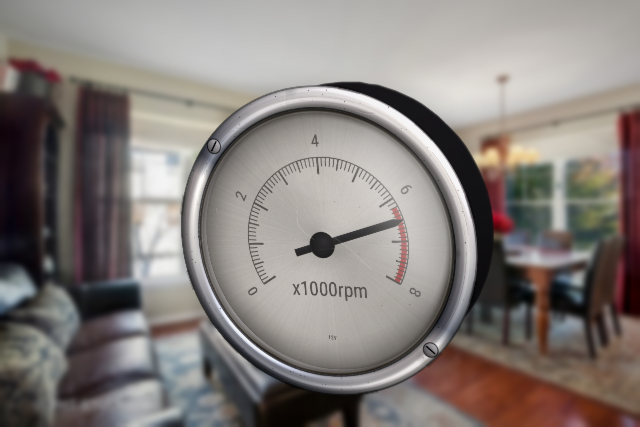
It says 6500 rpm
